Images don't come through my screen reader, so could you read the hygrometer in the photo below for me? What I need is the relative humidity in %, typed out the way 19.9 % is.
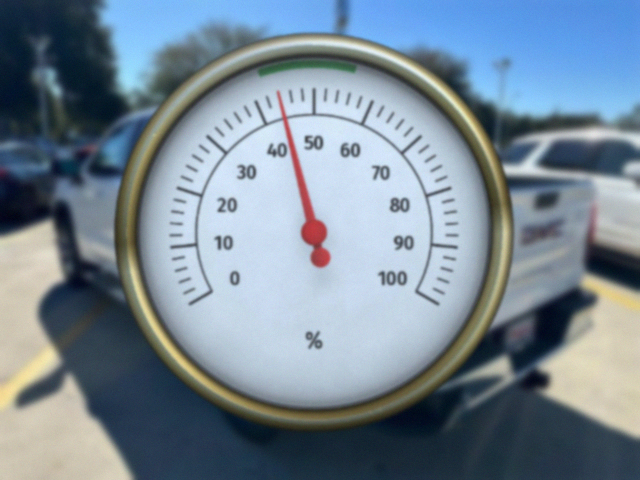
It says 44 %
